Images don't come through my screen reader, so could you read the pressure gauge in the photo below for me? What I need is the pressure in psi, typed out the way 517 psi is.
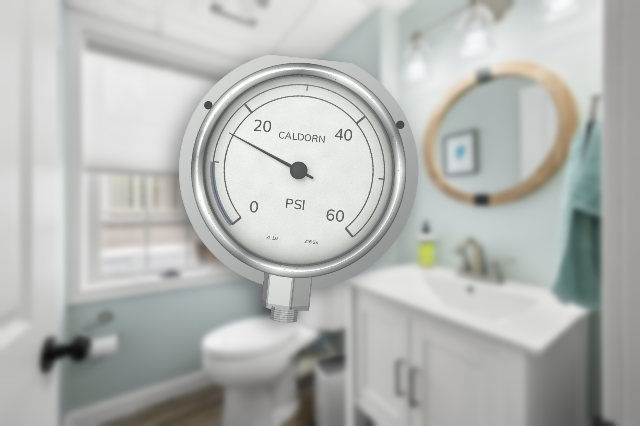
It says 15 psi
